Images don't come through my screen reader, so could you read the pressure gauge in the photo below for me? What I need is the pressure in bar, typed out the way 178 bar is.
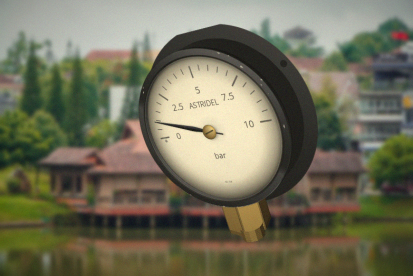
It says 1 bar
